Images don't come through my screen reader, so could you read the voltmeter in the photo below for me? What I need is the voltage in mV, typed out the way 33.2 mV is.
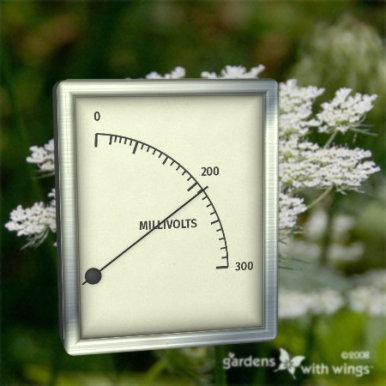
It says 210 mV
